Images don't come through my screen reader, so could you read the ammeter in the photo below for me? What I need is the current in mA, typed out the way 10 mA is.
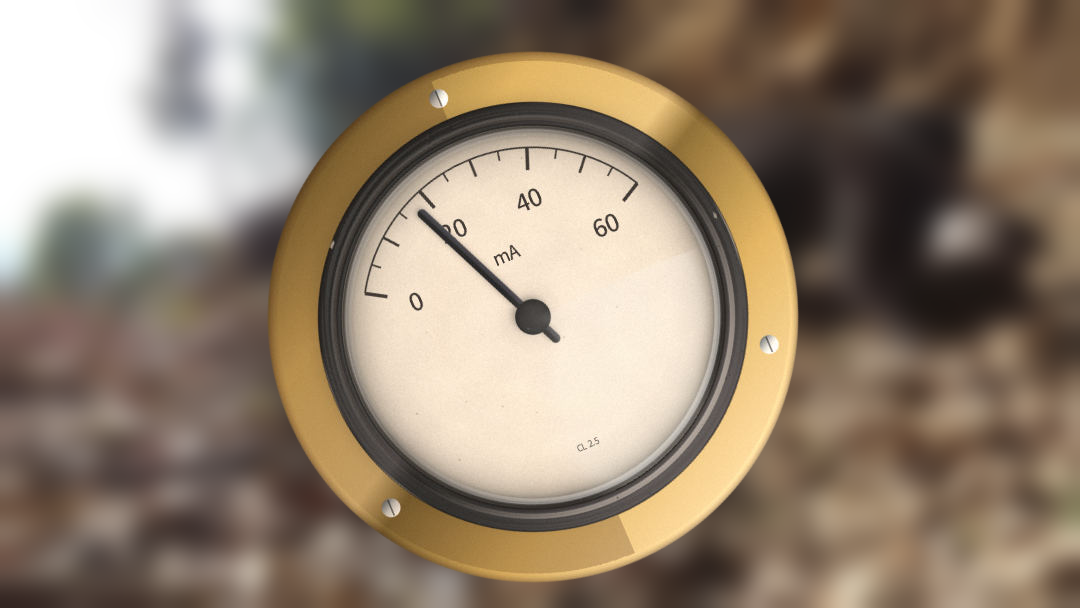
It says 17.5 mA
